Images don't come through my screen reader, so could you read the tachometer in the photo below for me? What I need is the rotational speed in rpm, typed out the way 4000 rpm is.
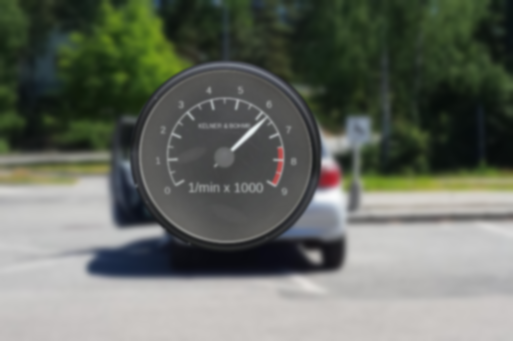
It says 6250 rpm
